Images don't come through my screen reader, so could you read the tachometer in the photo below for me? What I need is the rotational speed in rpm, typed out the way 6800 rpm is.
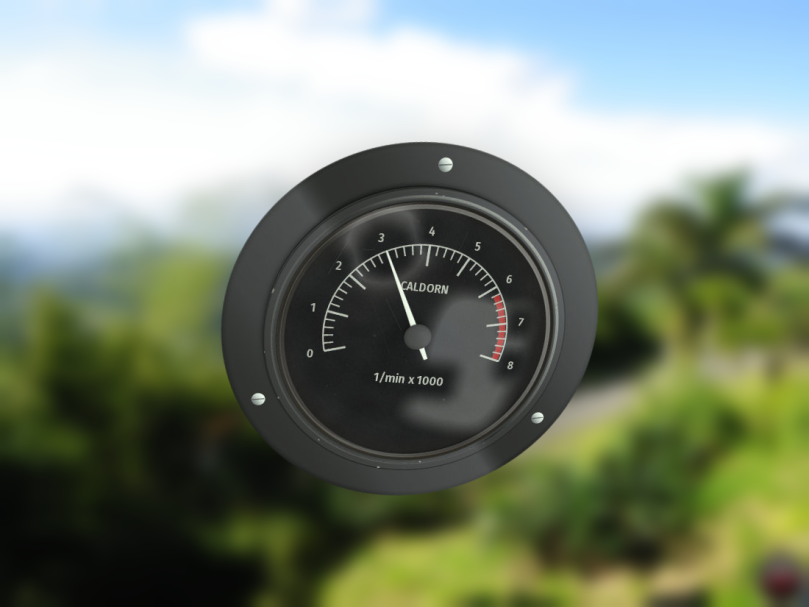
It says 3000 rpm
